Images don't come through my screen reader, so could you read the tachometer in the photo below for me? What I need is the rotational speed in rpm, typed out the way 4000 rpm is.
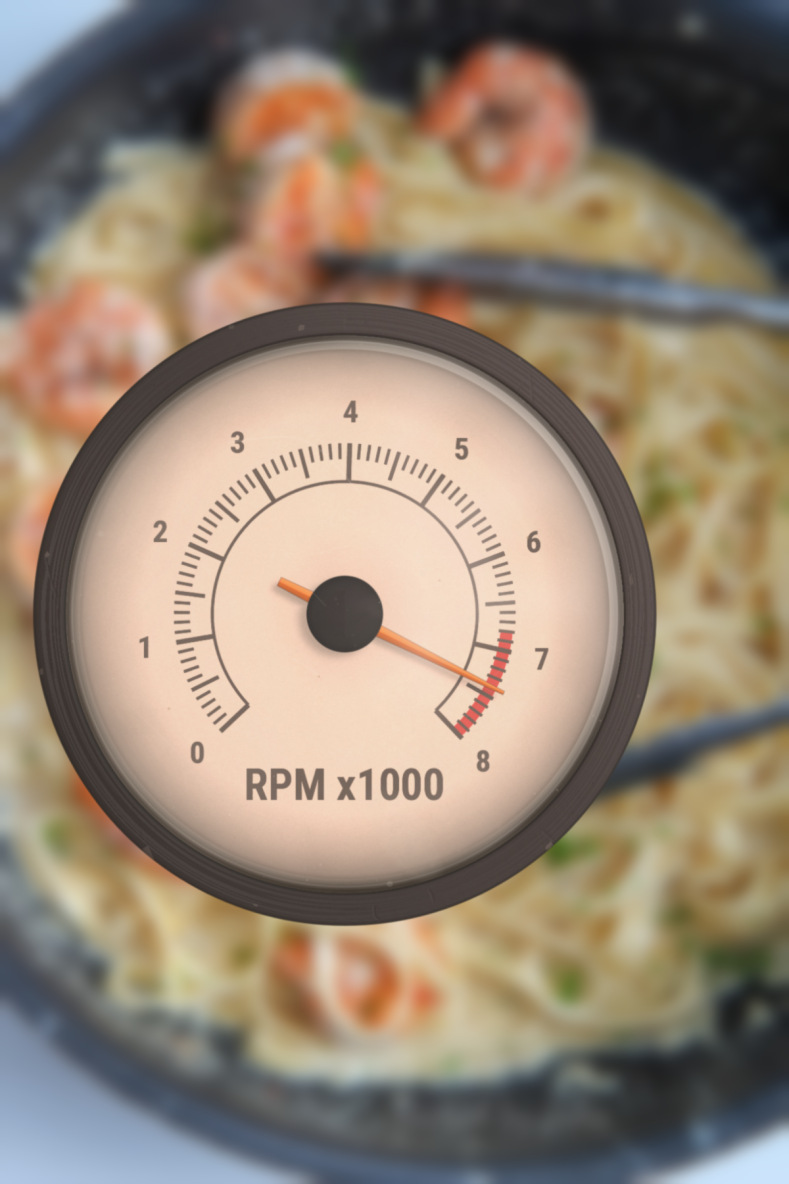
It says 7400 rpm
